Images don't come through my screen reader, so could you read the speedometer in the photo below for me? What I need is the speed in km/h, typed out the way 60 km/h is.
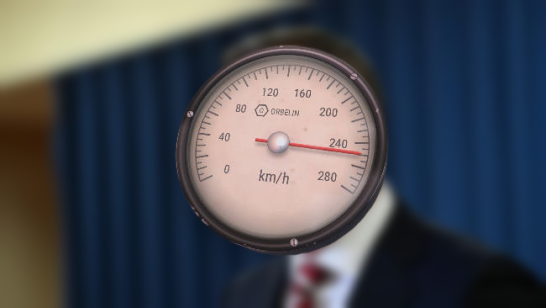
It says 250 km/h
